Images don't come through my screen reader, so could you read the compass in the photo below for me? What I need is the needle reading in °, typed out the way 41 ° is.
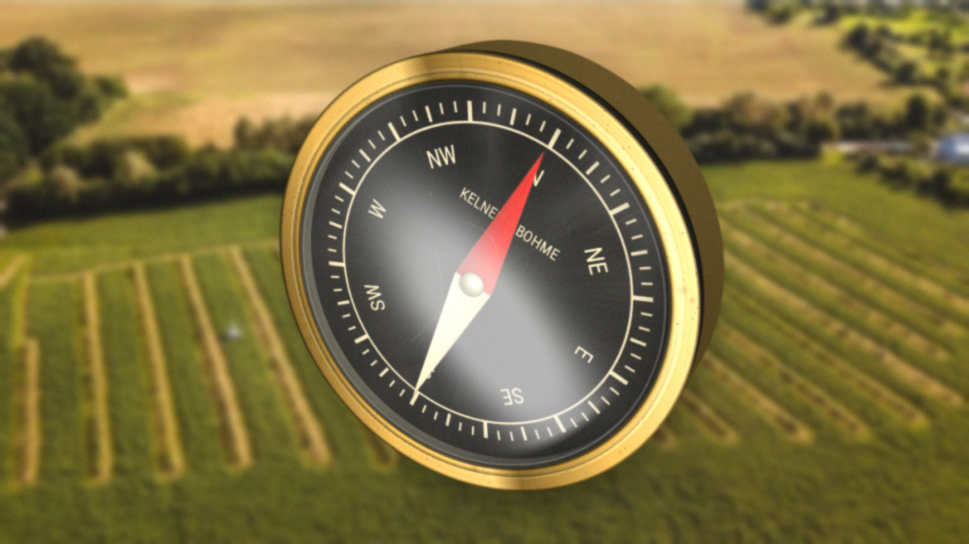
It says 0 °
